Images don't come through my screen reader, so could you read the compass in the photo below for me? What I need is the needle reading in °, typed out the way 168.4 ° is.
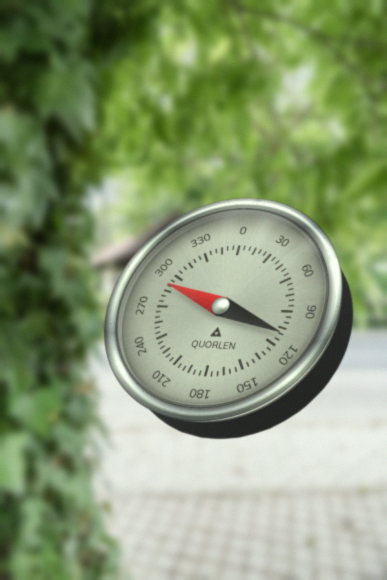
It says 290 °
